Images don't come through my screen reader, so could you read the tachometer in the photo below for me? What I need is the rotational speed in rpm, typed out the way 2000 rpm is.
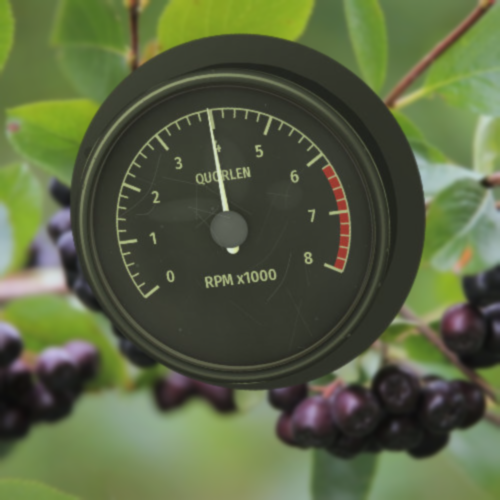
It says 4000 rpm
